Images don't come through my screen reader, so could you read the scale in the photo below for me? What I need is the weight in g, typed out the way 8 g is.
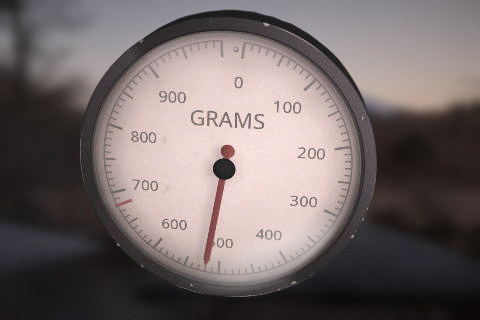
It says 520 g
